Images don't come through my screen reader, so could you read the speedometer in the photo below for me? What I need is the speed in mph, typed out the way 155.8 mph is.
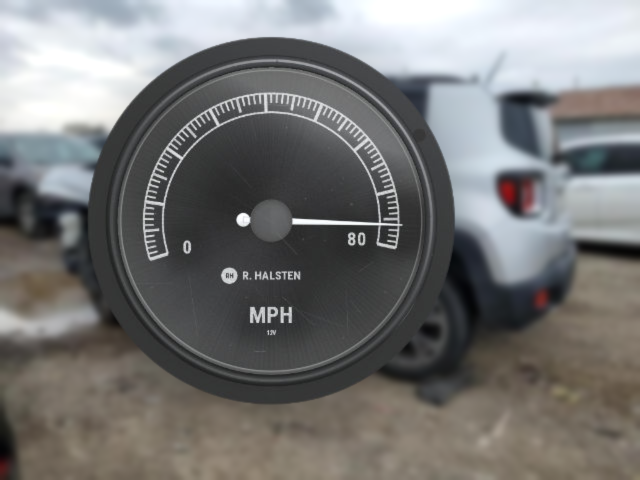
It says 76 mph
